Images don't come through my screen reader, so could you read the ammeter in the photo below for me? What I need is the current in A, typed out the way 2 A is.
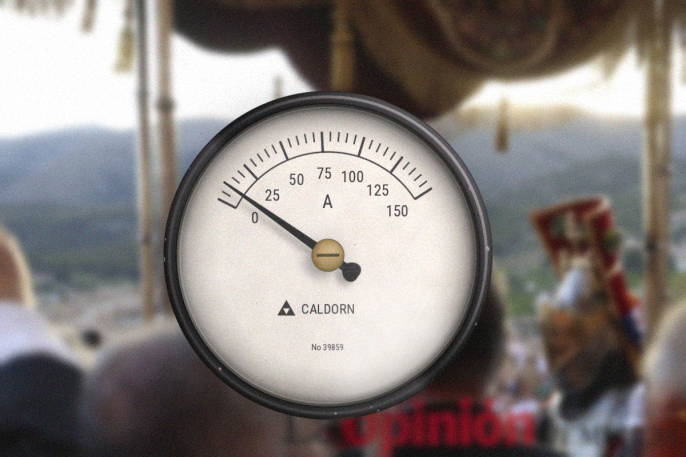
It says 10 A
